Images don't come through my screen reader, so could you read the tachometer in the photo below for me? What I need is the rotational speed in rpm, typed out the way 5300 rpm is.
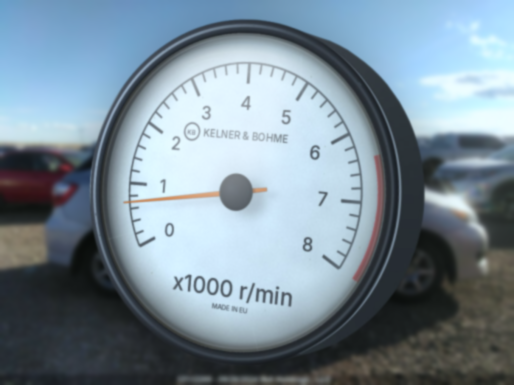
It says 700 rpm
